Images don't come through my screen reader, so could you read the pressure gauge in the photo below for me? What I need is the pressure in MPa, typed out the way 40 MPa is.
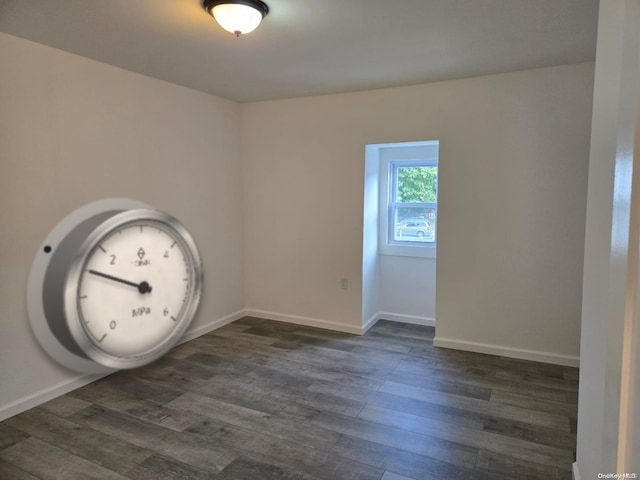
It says 1.5 MPa
